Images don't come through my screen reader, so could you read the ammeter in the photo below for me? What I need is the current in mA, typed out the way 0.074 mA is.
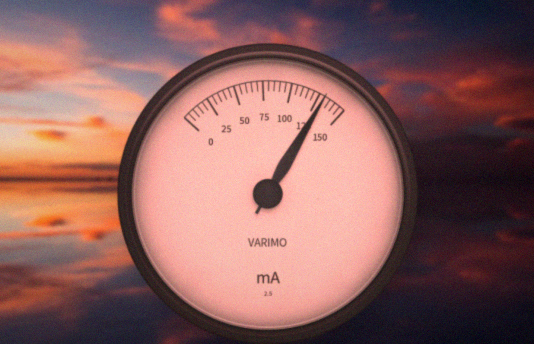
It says 130 mA
